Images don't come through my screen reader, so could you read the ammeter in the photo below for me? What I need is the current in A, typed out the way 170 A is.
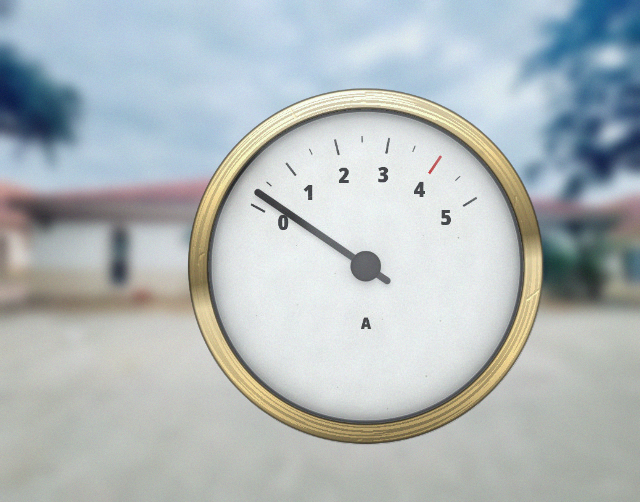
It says 0.25 A
